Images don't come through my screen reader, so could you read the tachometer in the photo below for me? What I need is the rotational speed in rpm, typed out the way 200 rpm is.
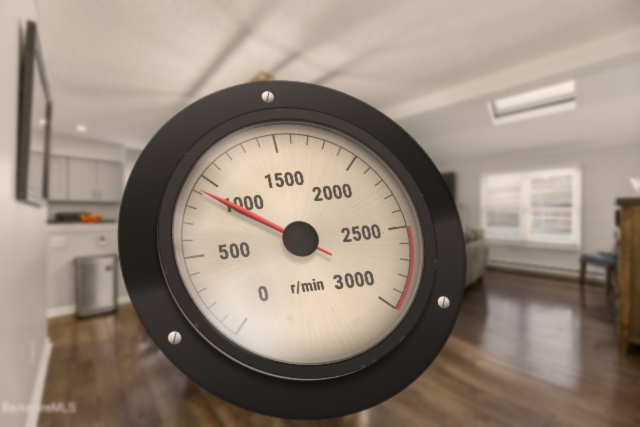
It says 900 rpm
